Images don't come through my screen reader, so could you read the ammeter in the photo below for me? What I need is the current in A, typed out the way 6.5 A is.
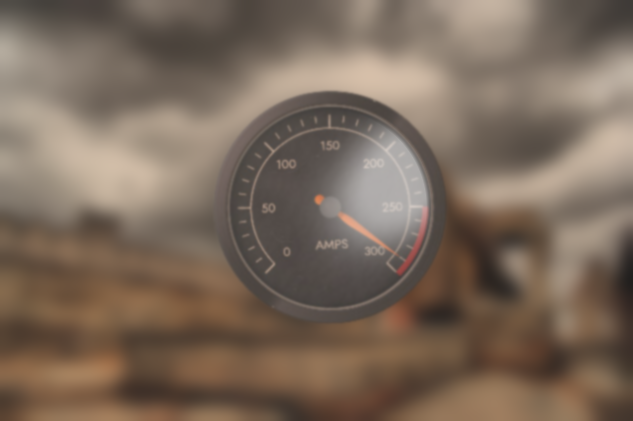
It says 290 A
